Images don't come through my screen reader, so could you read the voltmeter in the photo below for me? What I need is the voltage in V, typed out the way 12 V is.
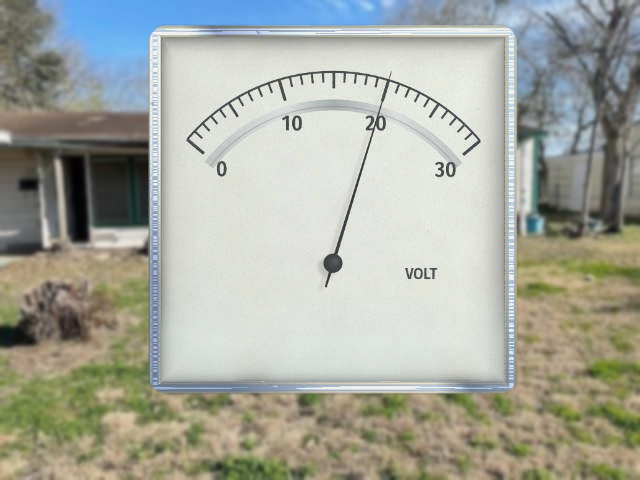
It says 20 V
